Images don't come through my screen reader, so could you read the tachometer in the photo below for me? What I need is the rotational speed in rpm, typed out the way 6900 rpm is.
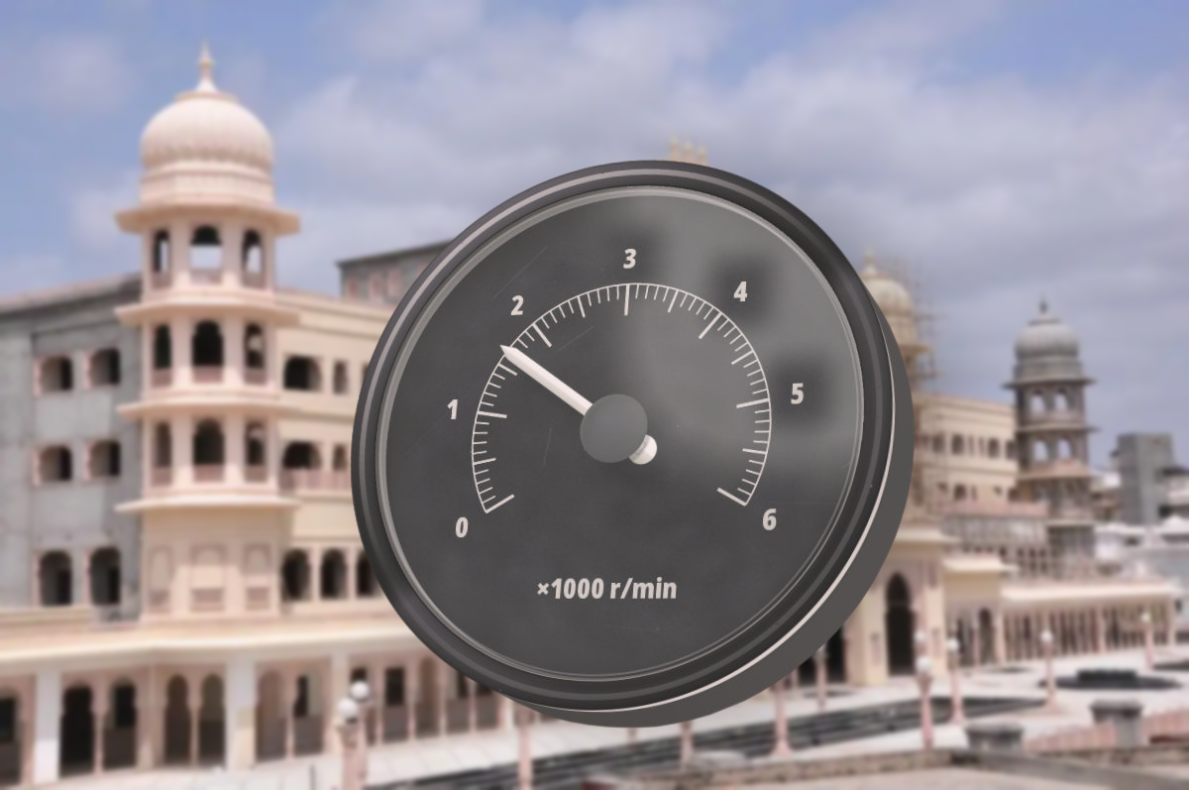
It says 1650 rpm
